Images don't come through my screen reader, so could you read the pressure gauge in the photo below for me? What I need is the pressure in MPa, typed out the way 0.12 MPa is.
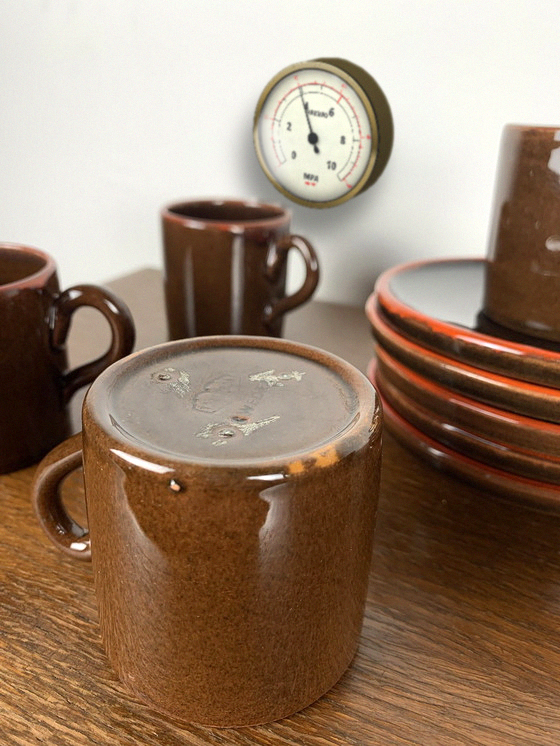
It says 4 MPa
